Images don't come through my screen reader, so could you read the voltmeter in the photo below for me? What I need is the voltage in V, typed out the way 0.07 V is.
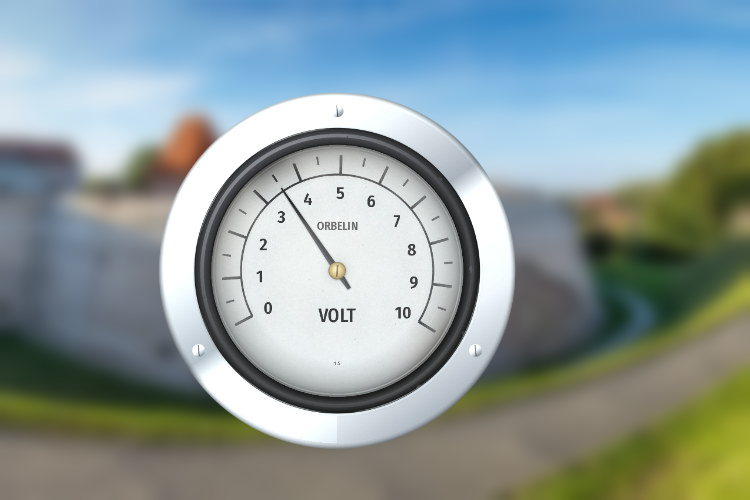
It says 3.5 V
